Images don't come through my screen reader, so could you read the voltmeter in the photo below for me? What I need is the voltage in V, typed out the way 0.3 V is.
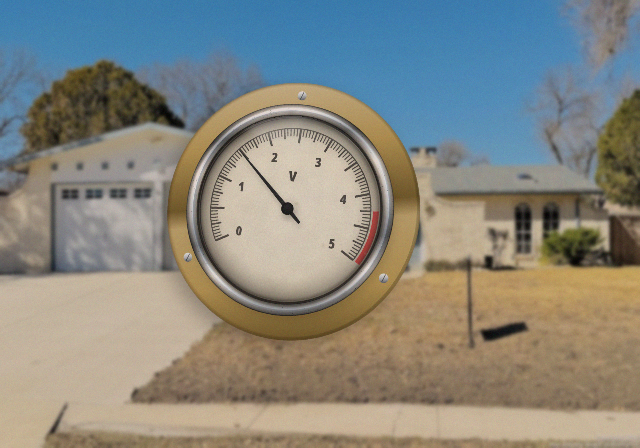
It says 1.5 V
